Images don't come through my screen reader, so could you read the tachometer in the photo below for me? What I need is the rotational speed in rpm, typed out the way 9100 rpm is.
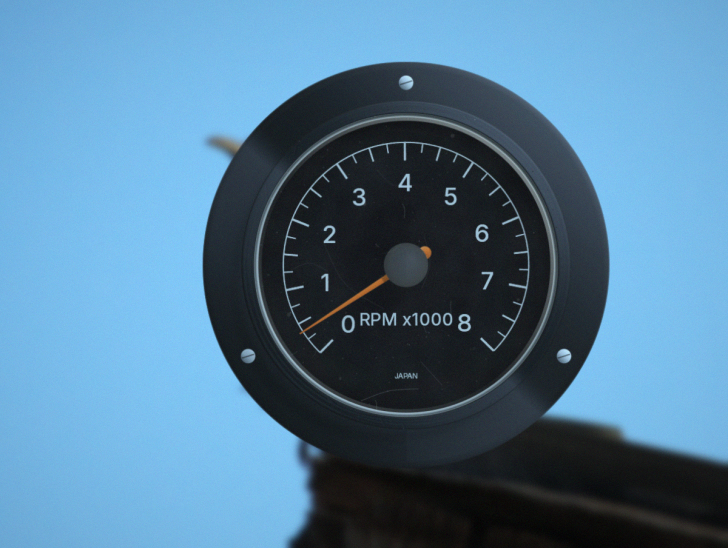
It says 375 rpm
